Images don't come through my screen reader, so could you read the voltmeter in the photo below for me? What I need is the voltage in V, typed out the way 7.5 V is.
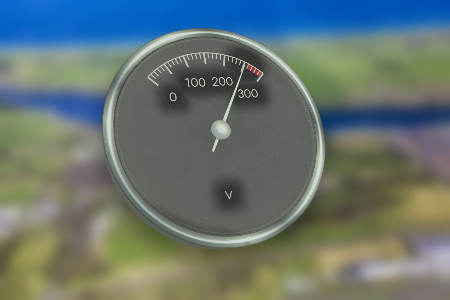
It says 250 V
